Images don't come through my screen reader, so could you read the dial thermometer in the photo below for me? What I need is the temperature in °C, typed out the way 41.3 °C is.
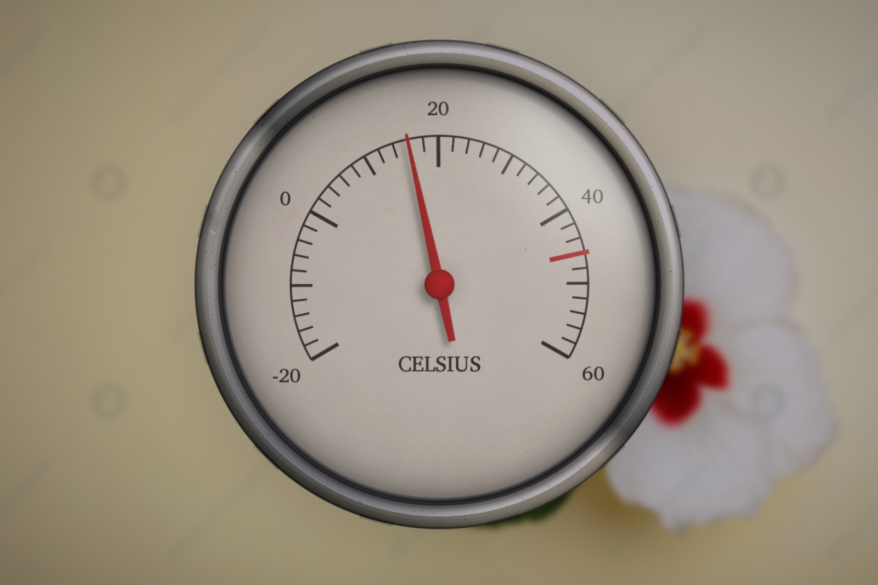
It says 16 °C
